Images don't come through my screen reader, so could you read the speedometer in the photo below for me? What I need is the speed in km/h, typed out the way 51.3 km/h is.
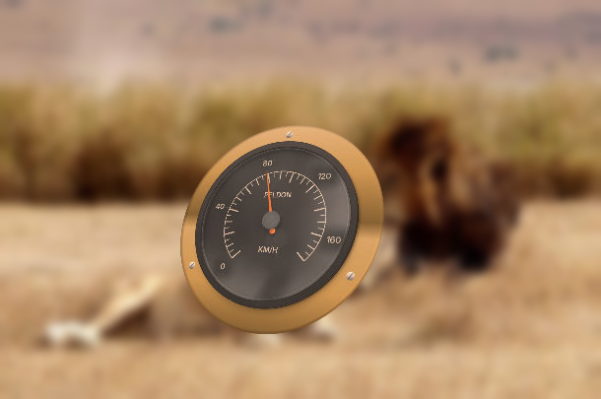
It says 80 km/h
